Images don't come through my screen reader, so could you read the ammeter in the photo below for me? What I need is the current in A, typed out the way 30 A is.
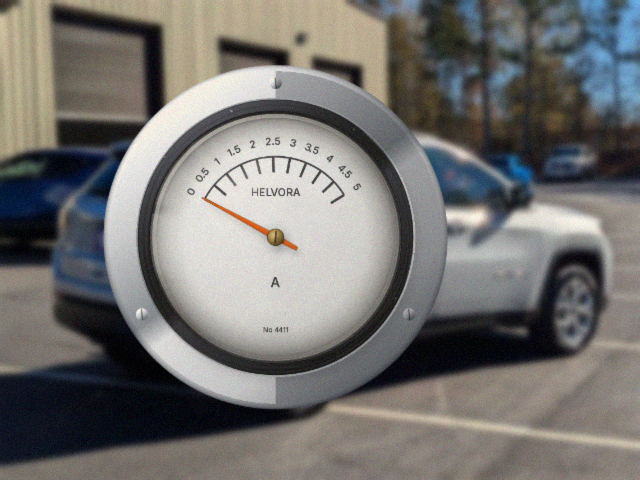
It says 0 A
